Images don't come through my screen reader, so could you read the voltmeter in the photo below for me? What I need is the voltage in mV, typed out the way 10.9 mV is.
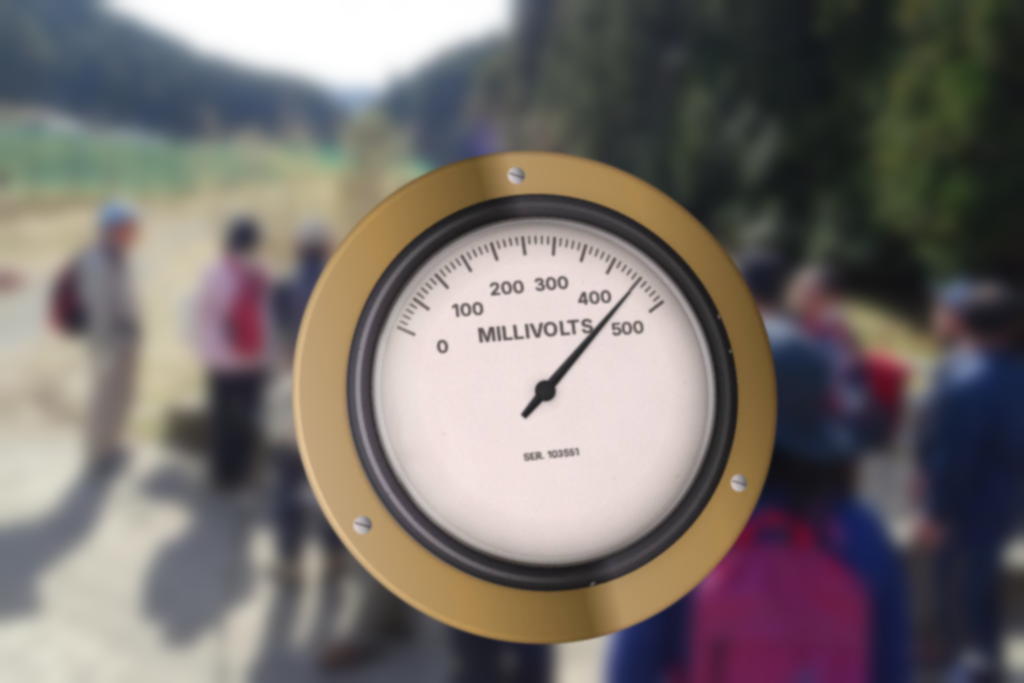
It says 450 mV
